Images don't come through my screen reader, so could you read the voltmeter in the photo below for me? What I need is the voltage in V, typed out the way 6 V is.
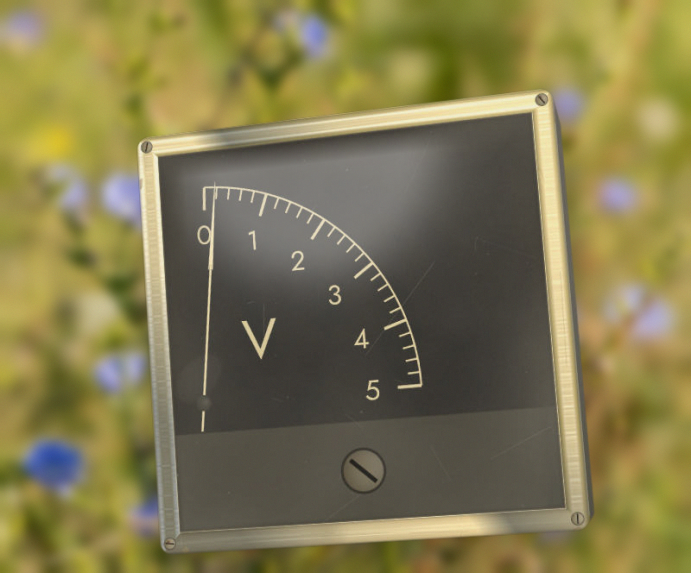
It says 0.2 V
